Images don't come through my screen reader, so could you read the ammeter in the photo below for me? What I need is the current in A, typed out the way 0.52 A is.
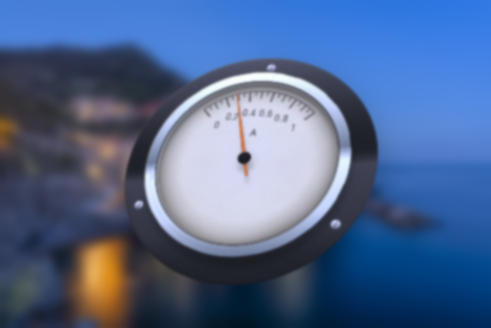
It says 0.3 A
